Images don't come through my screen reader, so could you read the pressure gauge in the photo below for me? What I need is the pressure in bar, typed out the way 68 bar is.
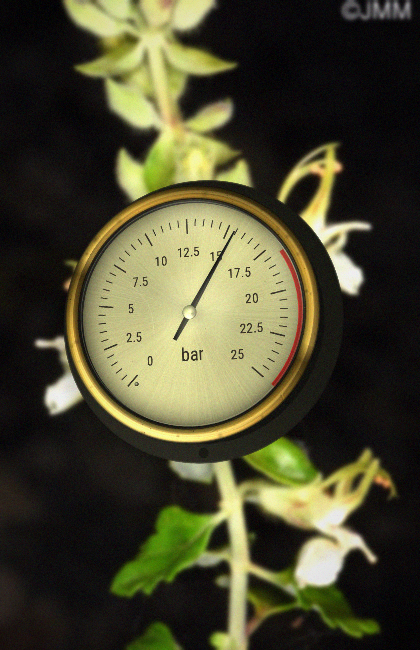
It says 15.5 bar
